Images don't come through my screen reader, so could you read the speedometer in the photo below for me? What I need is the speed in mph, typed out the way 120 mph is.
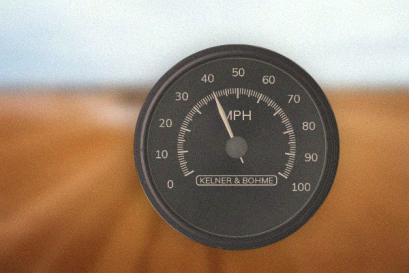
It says 40 mph
